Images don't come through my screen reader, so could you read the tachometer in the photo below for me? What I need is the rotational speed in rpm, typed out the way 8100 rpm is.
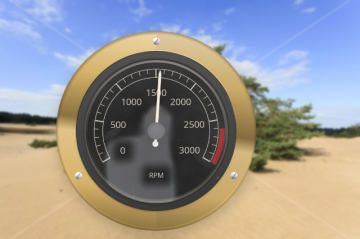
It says 1550 rpm
